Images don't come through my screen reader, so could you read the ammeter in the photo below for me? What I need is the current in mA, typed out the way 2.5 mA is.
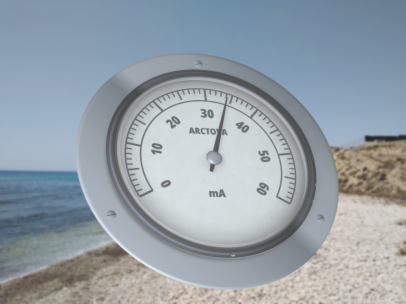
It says 34 mA
